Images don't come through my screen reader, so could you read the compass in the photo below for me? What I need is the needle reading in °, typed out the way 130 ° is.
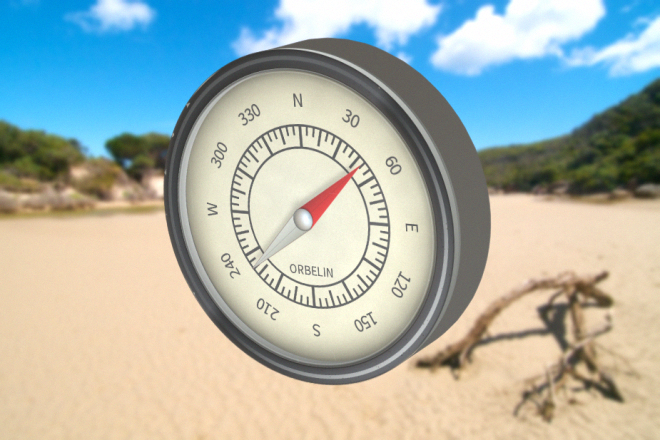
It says 50 °
